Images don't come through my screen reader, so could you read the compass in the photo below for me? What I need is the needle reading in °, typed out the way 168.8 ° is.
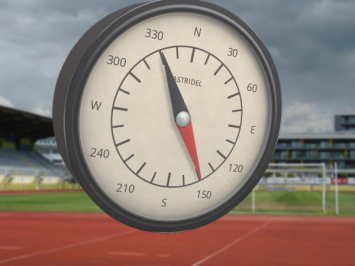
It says 150 °
